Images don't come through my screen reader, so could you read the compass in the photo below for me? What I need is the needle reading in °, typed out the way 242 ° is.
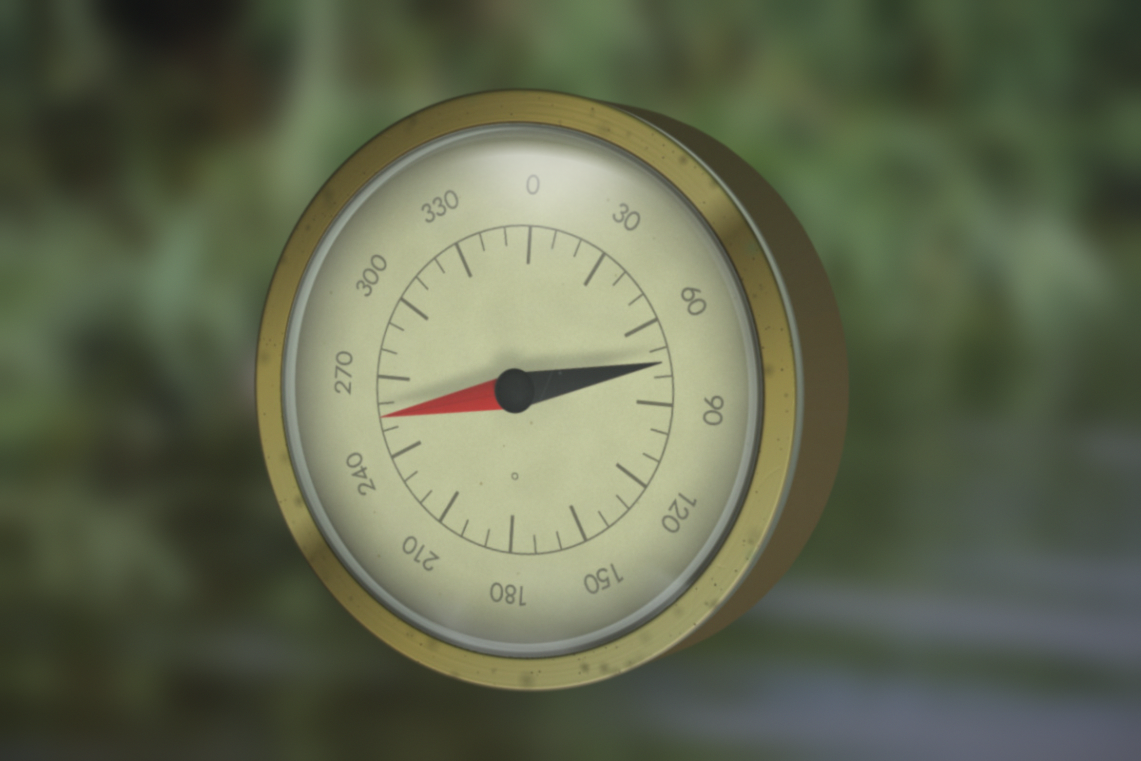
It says 255 °
